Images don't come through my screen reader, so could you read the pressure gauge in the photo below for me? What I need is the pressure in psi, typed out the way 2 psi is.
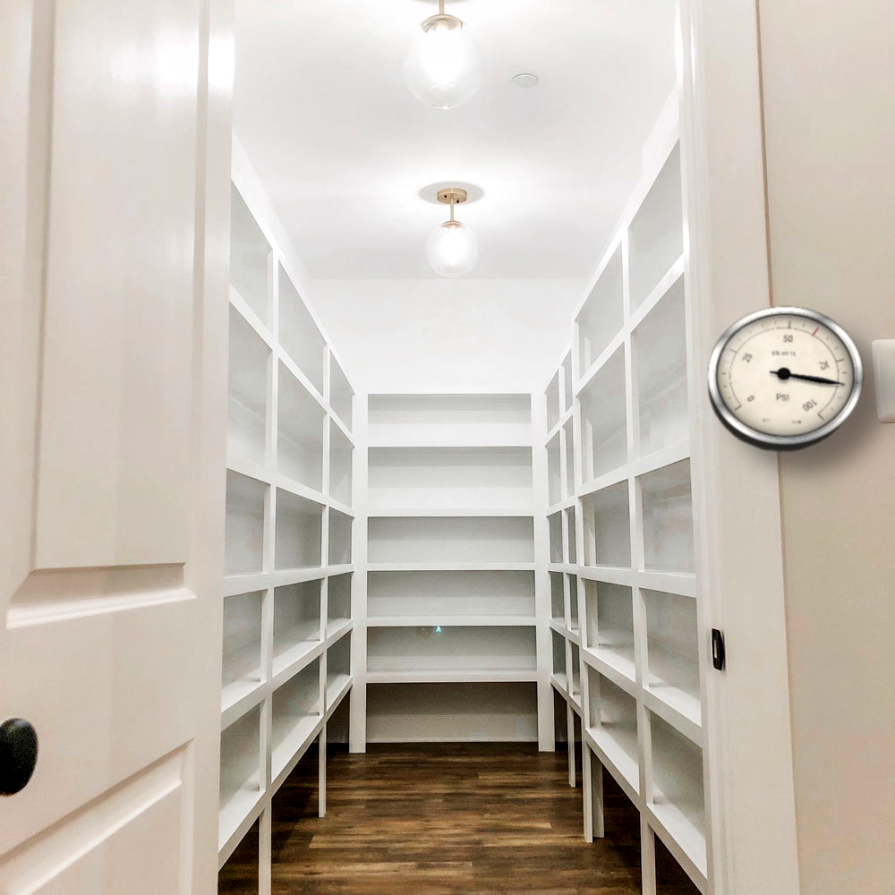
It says 85 psi
